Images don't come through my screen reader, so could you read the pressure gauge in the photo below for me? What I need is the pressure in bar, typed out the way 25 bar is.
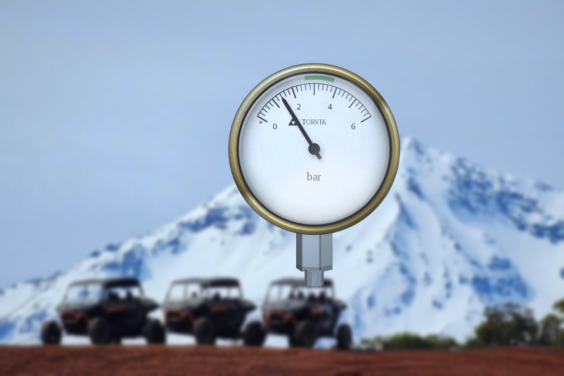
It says 1.4 bar
